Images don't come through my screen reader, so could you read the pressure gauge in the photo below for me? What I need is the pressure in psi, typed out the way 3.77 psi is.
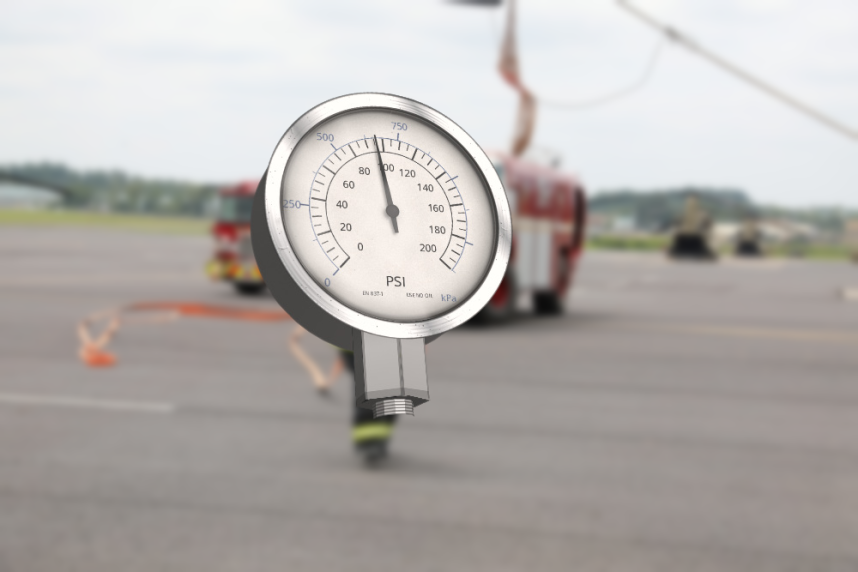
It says 95 psi
